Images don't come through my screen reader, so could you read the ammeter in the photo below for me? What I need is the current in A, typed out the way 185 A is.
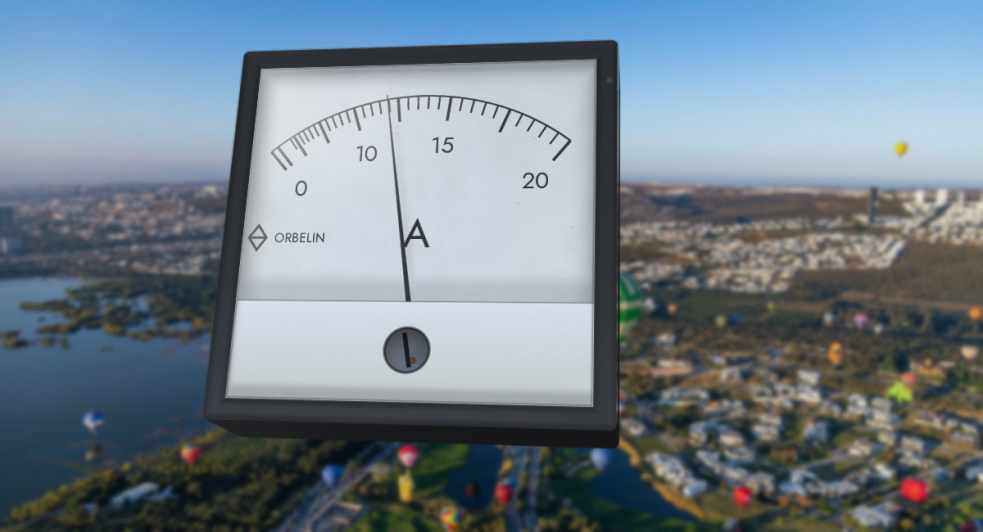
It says 12 A
